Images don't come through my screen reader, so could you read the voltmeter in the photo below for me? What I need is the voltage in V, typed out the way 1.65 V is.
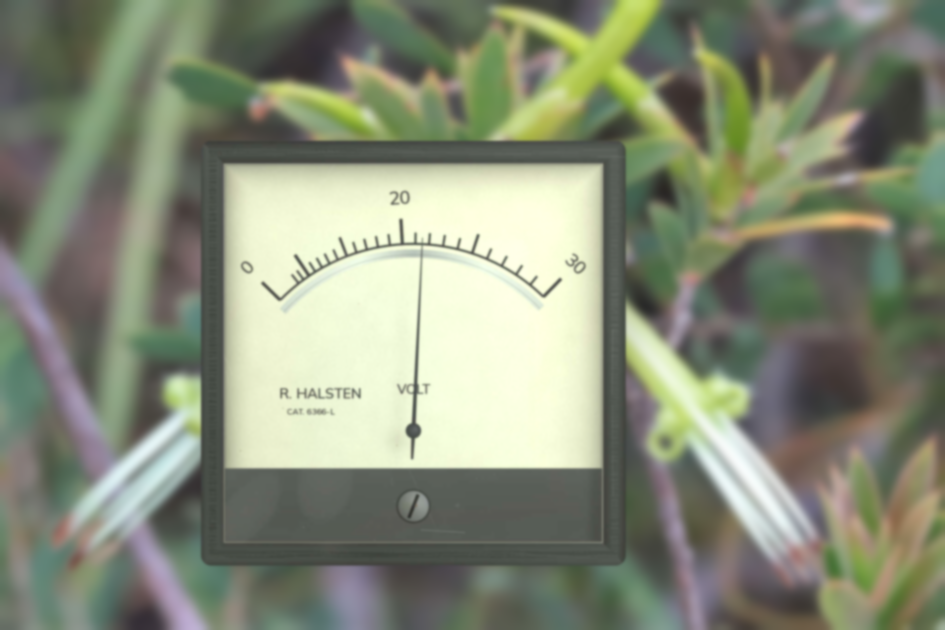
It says 21.5 V
